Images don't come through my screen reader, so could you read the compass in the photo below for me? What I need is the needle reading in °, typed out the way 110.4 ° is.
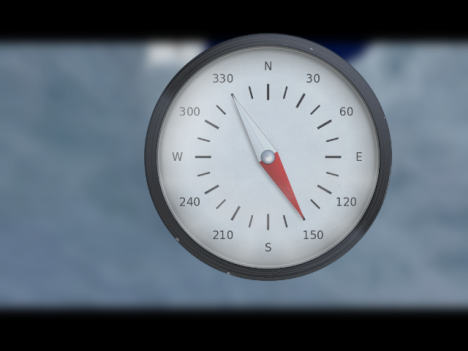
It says 150 °
